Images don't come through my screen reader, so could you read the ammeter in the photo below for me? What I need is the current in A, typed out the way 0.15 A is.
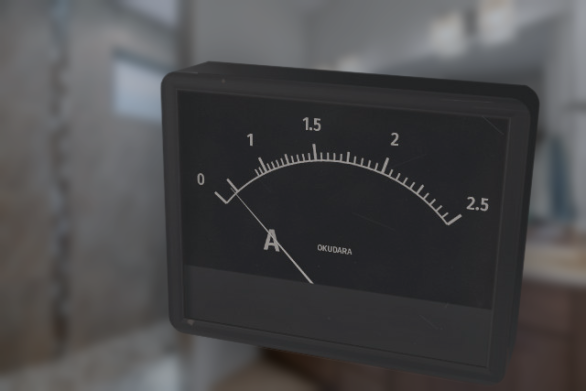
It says 0.5 A
